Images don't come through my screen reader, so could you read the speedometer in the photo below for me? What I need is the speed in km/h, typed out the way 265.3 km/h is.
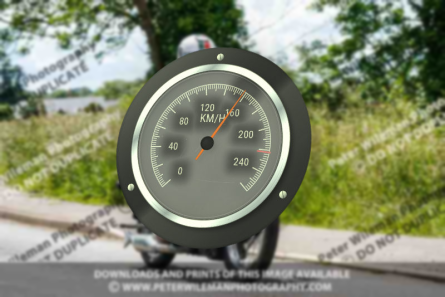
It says 160 km/h
